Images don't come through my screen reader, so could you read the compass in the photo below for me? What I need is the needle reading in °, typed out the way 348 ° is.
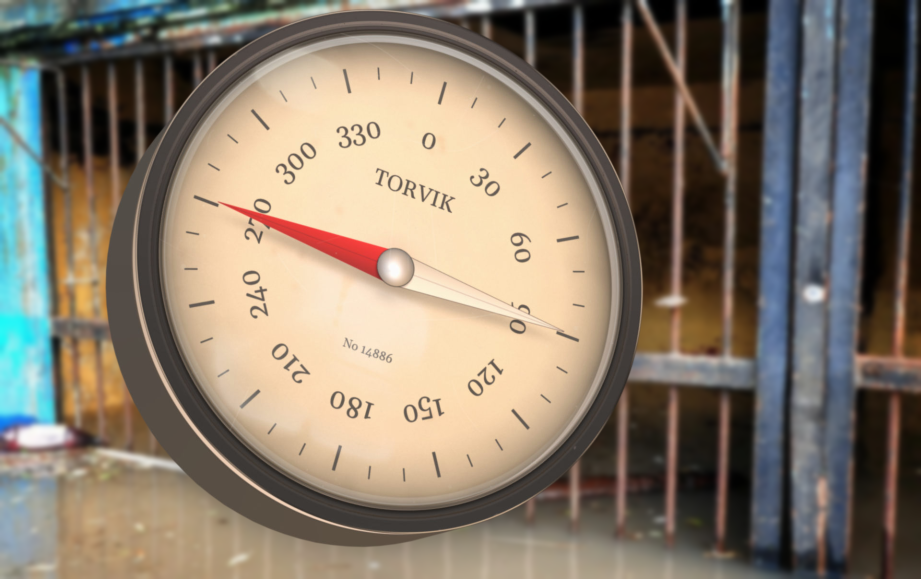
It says 270 °
